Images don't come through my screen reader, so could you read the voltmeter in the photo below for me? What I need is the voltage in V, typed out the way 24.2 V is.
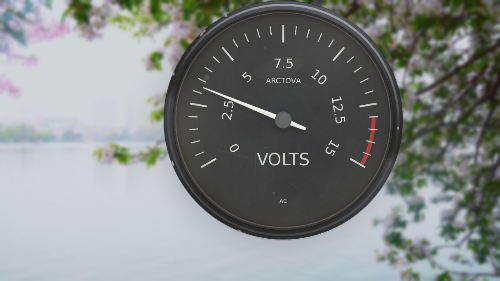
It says 3.25 V
